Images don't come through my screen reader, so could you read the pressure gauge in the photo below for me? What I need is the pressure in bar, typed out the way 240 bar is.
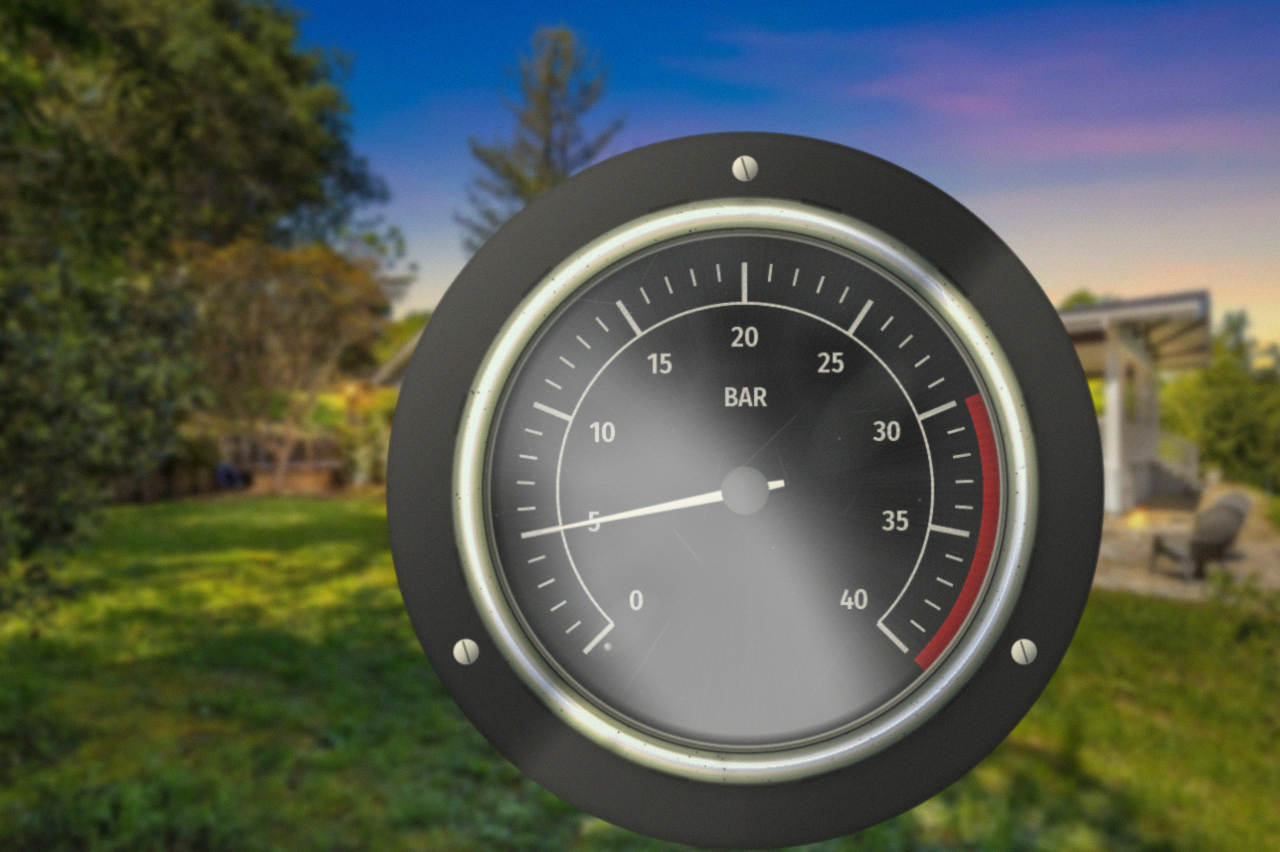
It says 5 bar
